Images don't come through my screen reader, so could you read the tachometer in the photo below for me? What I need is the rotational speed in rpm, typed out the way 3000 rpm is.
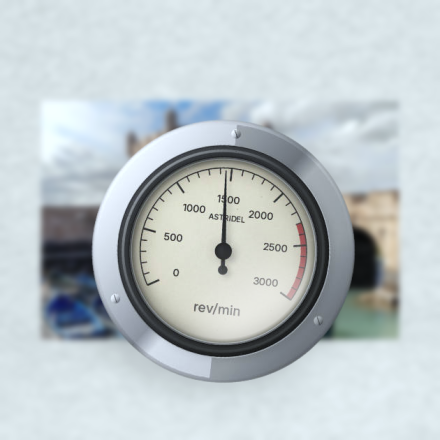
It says 1450 rpm
